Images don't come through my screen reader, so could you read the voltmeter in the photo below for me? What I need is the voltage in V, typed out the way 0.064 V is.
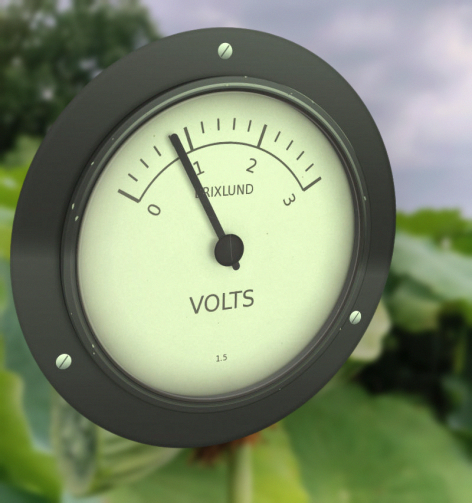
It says 0.8 V
